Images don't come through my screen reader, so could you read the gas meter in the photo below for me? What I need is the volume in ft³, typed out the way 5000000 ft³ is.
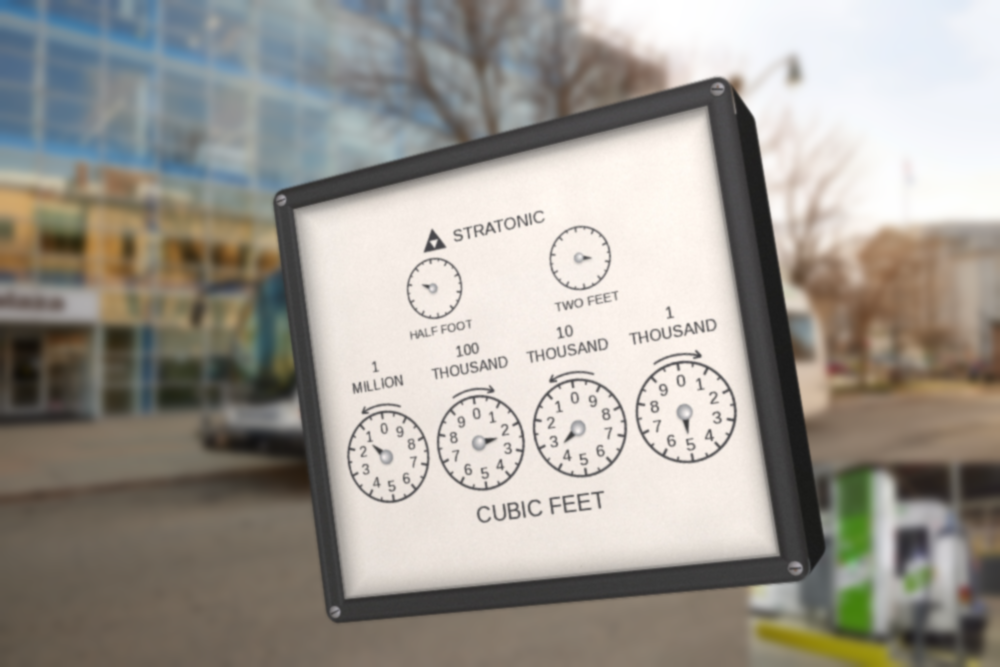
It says 123500 ft³
